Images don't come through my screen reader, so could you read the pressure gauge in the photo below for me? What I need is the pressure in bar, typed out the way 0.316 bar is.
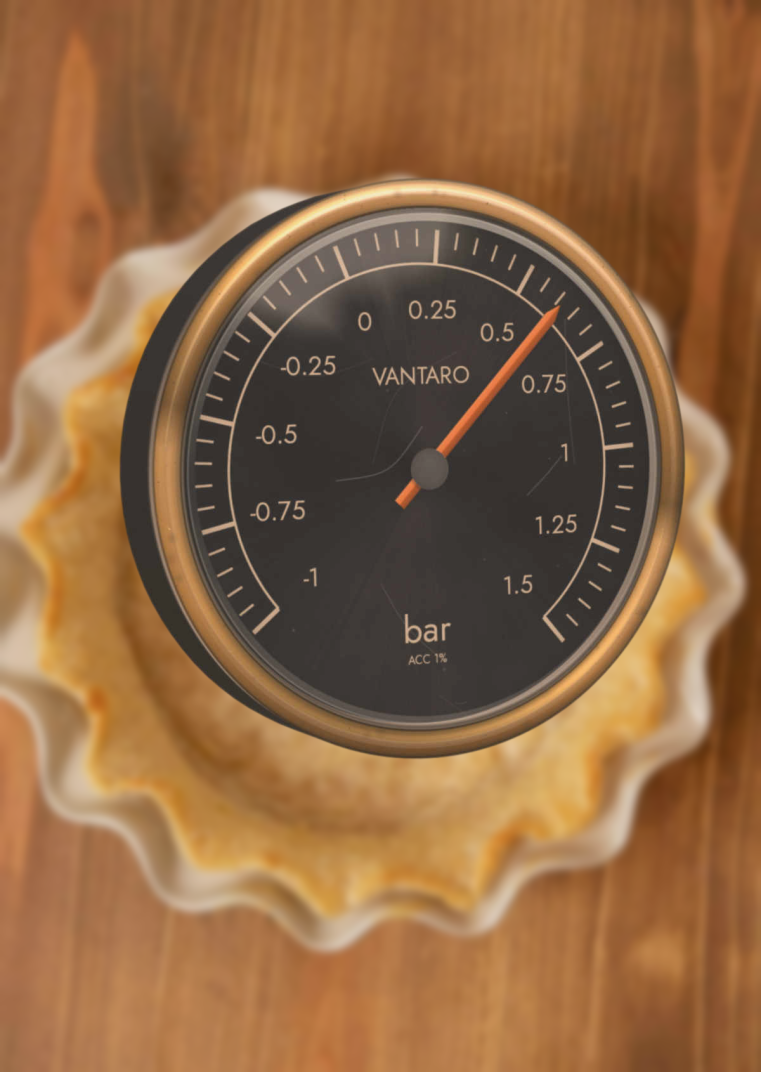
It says 0.6 bar
